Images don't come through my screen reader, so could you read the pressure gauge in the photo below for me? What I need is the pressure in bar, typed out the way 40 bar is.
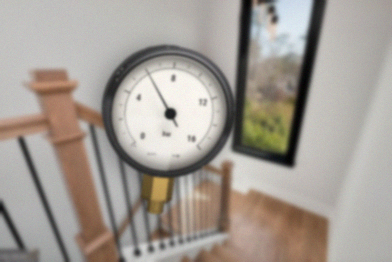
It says 6 bar
